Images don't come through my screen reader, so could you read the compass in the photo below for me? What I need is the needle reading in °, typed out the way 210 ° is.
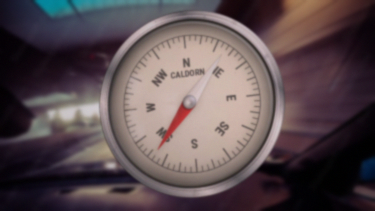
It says 220 °
